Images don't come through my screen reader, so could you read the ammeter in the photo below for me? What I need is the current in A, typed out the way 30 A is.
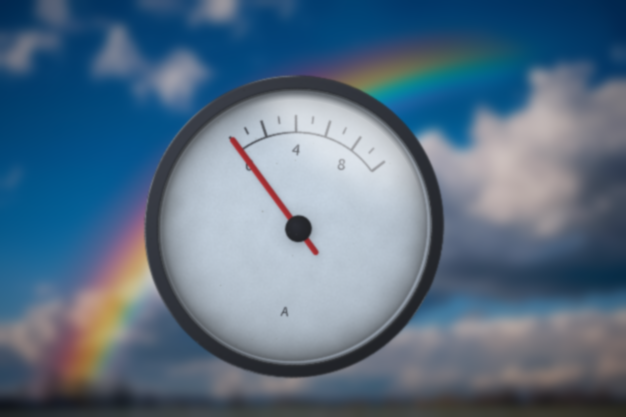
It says 0 A
